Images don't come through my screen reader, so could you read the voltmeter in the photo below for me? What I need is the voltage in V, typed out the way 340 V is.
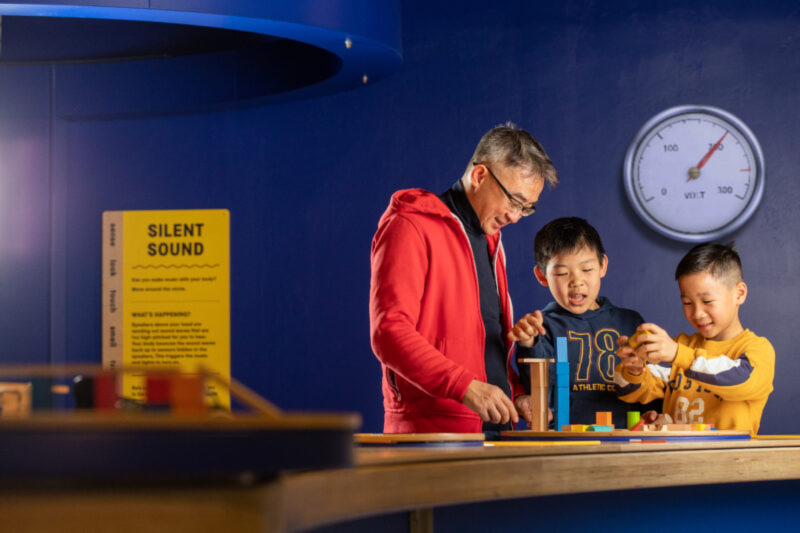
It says 200 V
